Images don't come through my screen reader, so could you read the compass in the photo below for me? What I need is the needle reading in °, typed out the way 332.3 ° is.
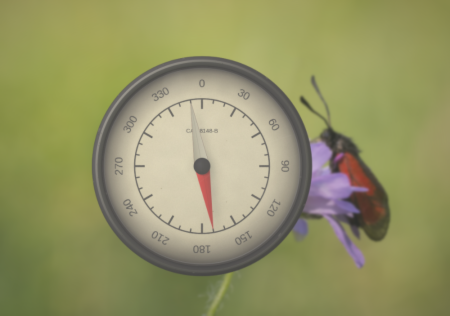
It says 170 °
